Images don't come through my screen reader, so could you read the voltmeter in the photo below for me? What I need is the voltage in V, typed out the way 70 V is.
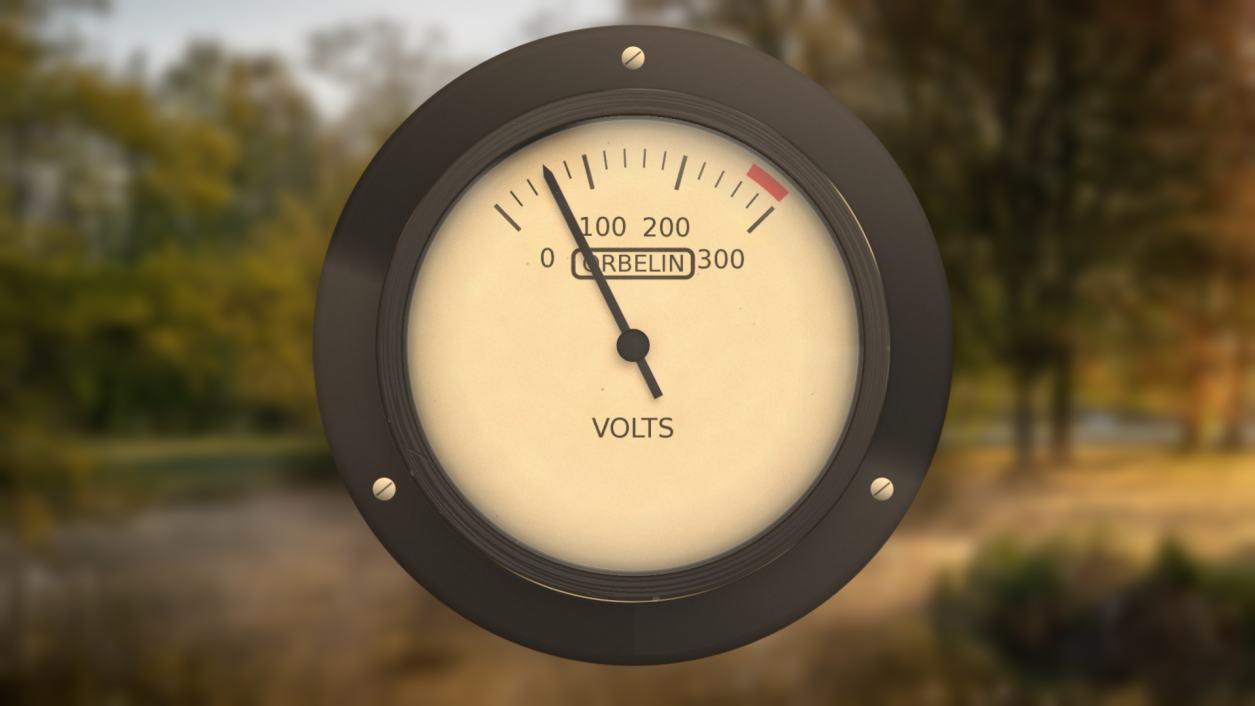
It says 60 V
